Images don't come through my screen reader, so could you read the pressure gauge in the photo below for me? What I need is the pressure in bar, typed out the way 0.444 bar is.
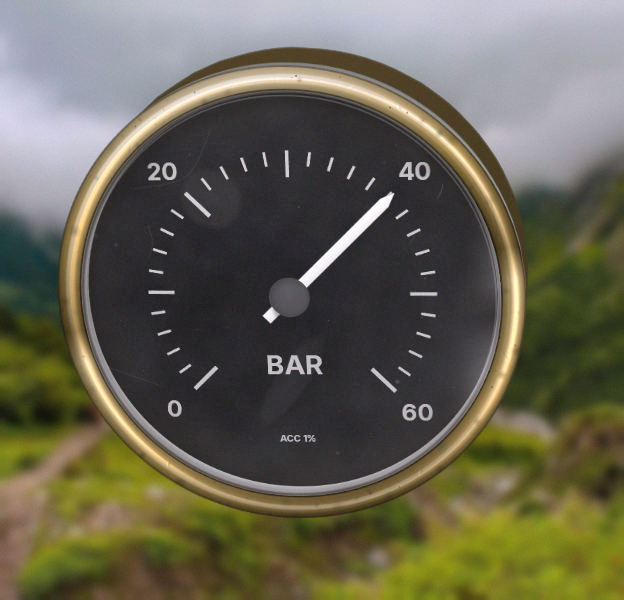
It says 40 bar
